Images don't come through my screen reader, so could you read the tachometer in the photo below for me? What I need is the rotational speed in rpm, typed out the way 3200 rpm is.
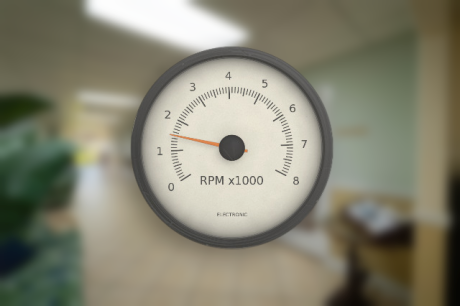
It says 1500 rpm
